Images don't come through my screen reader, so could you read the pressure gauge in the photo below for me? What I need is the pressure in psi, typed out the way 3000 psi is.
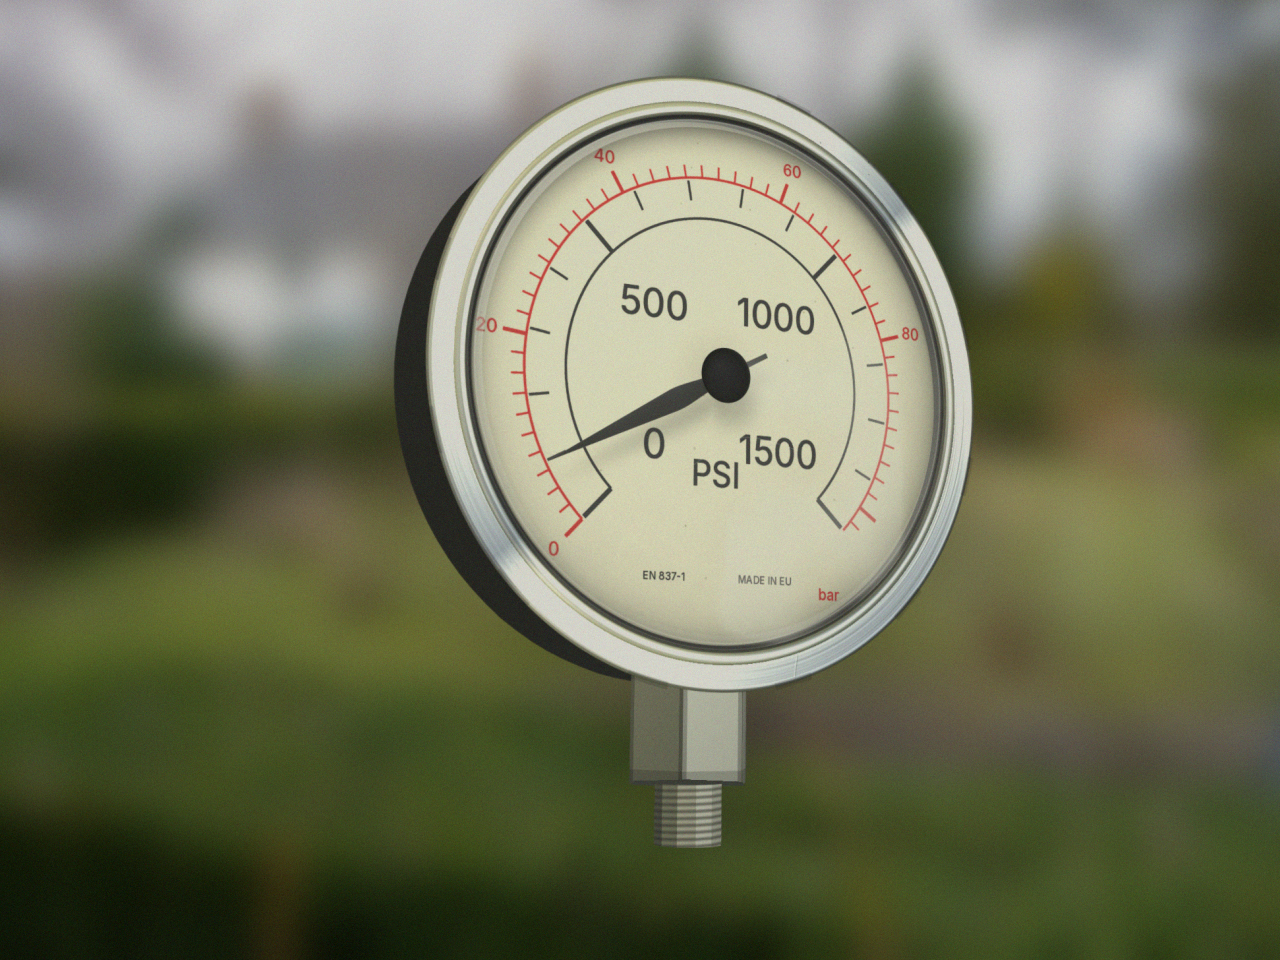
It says 100 psi
